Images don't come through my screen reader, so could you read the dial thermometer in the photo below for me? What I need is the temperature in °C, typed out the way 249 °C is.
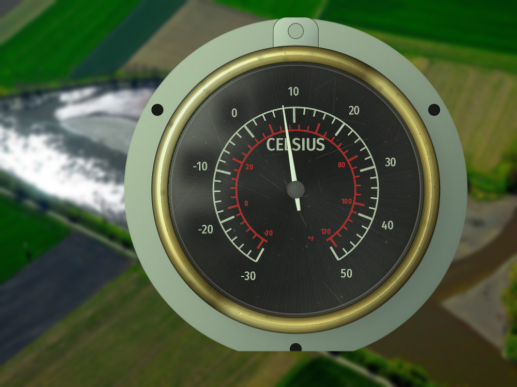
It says 8 °C
